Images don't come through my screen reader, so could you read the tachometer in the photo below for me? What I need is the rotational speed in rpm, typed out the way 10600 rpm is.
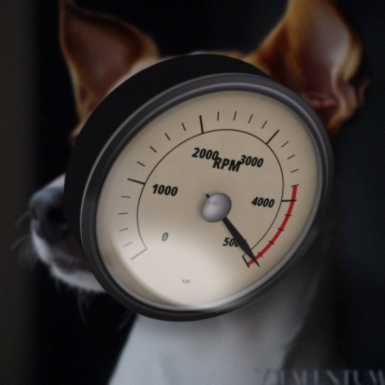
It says 4900 rpm
